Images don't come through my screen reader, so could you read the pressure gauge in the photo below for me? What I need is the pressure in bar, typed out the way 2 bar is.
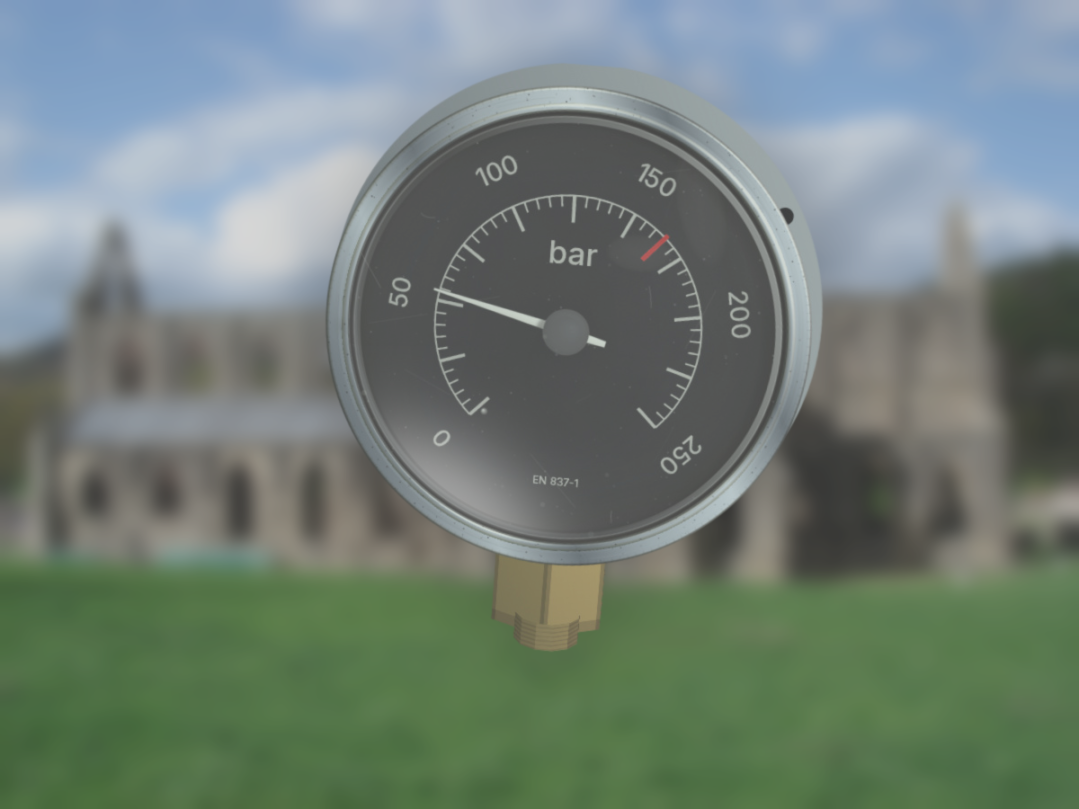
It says 55 bar
